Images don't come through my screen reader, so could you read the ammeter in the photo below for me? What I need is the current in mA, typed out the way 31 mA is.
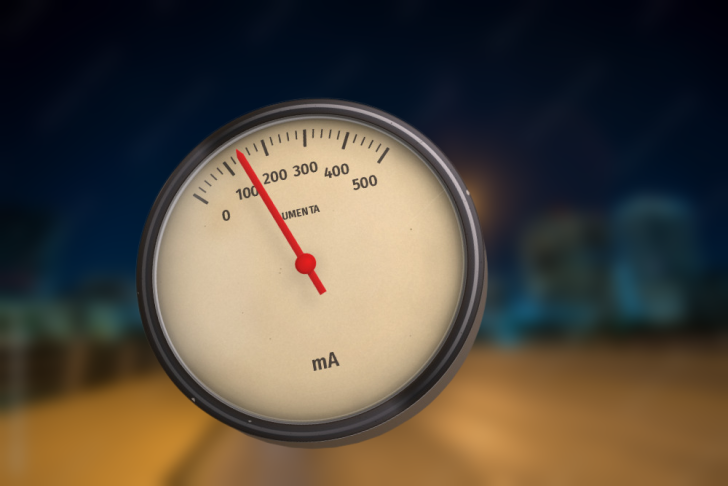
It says 140 mA
